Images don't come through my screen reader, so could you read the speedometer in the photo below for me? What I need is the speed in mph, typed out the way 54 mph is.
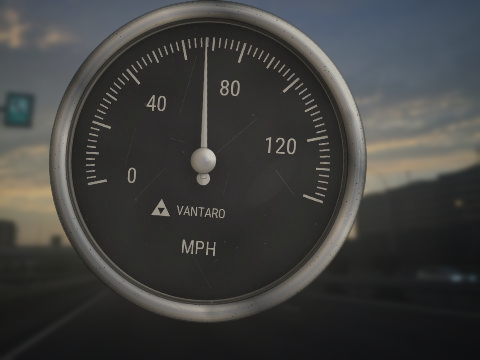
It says 68 mph
